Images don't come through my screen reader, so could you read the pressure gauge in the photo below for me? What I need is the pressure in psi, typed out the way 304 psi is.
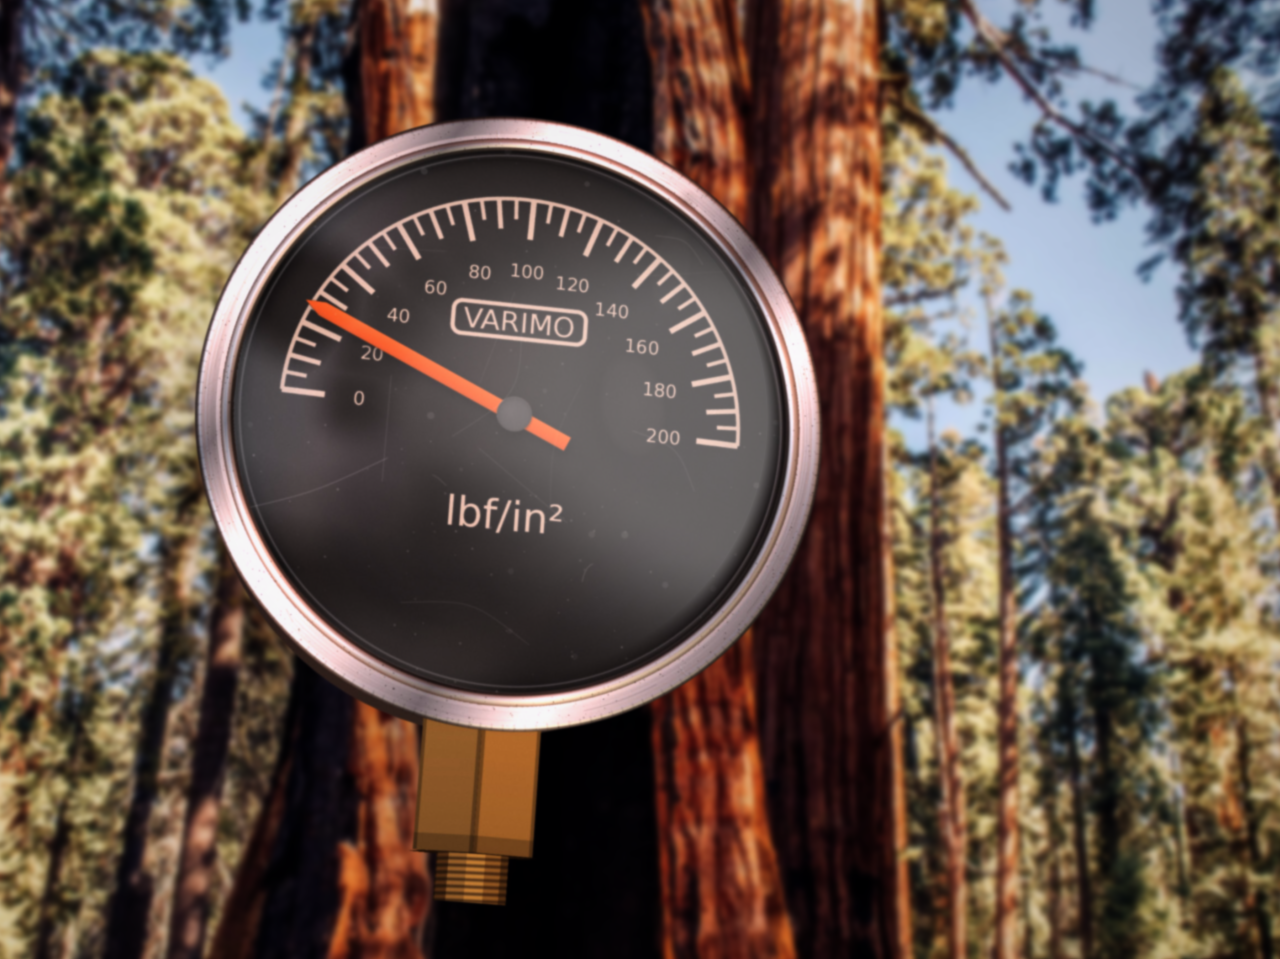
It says 25 psi
